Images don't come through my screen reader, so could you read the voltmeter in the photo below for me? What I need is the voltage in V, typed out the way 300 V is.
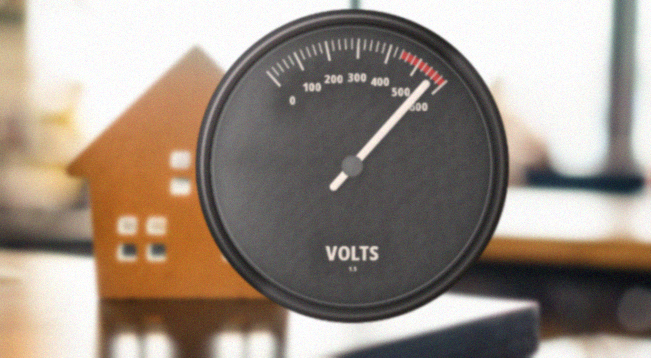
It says 560 V
